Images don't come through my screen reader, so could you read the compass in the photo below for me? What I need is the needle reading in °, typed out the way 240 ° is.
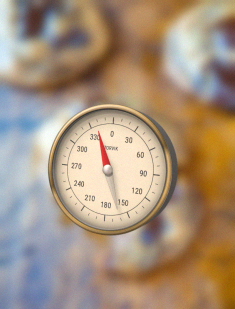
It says 340 °
